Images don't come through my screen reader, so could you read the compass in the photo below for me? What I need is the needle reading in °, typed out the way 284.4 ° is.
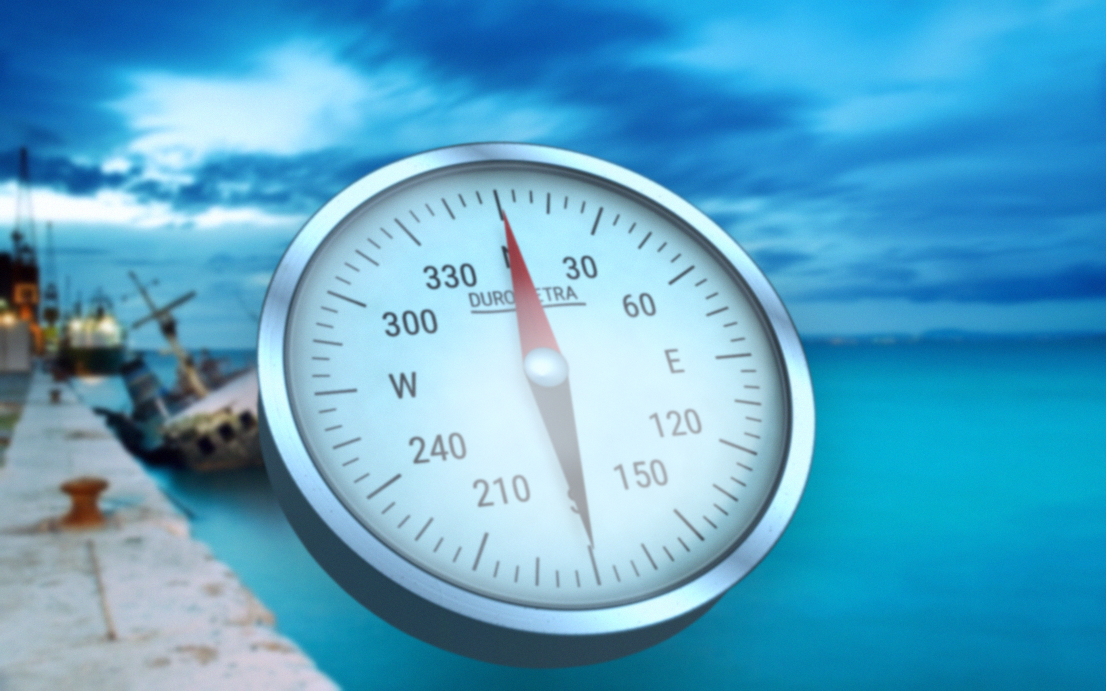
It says 0 °
